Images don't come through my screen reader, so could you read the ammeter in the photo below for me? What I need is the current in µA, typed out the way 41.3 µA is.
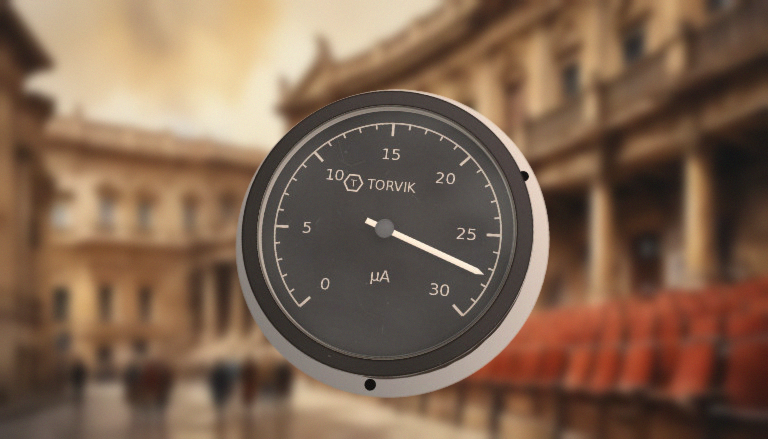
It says 27.5 µA
